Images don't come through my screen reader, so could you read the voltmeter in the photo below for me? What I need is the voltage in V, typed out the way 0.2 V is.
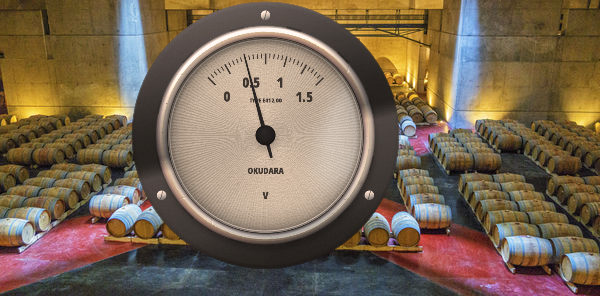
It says 0.5 V
